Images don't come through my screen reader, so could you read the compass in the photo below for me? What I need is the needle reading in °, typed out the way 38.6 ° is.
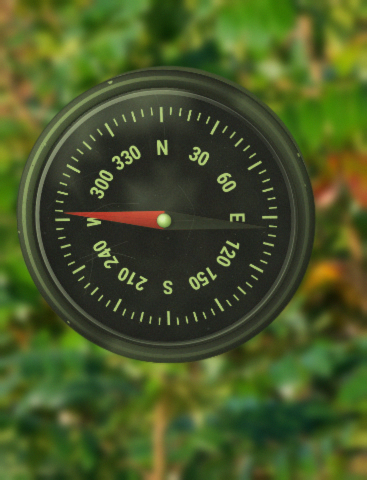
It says 275 °
